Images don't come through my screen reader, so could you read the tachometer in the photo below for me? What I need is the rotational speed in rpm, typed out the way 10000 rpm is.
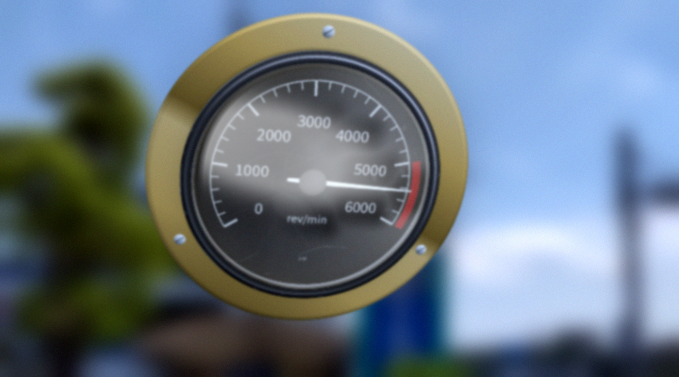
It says 5400 rpm
